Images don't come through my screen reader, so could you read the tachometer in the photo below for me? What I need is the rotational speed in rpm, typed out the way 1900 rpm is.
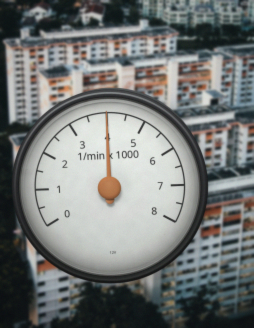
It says 4000 rpm
